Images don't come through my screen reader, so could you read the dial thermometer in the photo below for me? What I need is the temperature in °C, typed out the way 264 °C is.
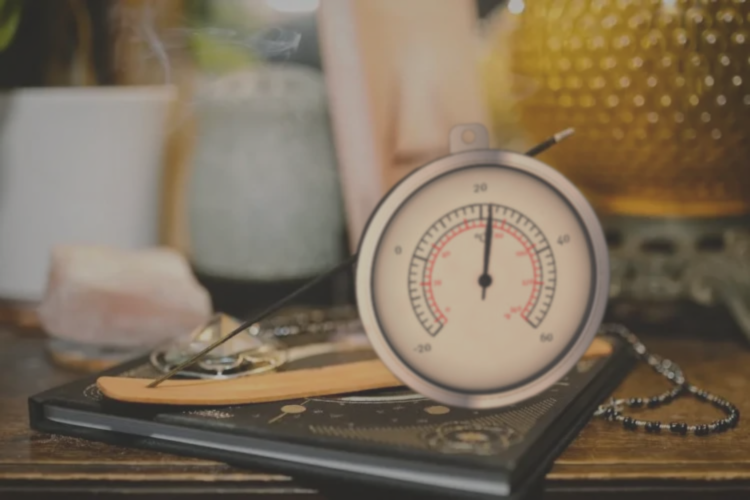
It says 22 °C
